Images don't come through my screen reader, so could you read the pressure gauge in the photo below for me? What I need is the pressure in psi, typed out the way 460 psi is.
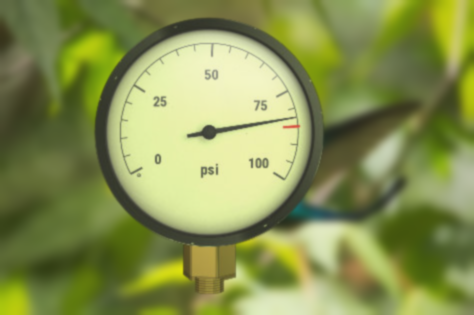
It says 82.5 psi
